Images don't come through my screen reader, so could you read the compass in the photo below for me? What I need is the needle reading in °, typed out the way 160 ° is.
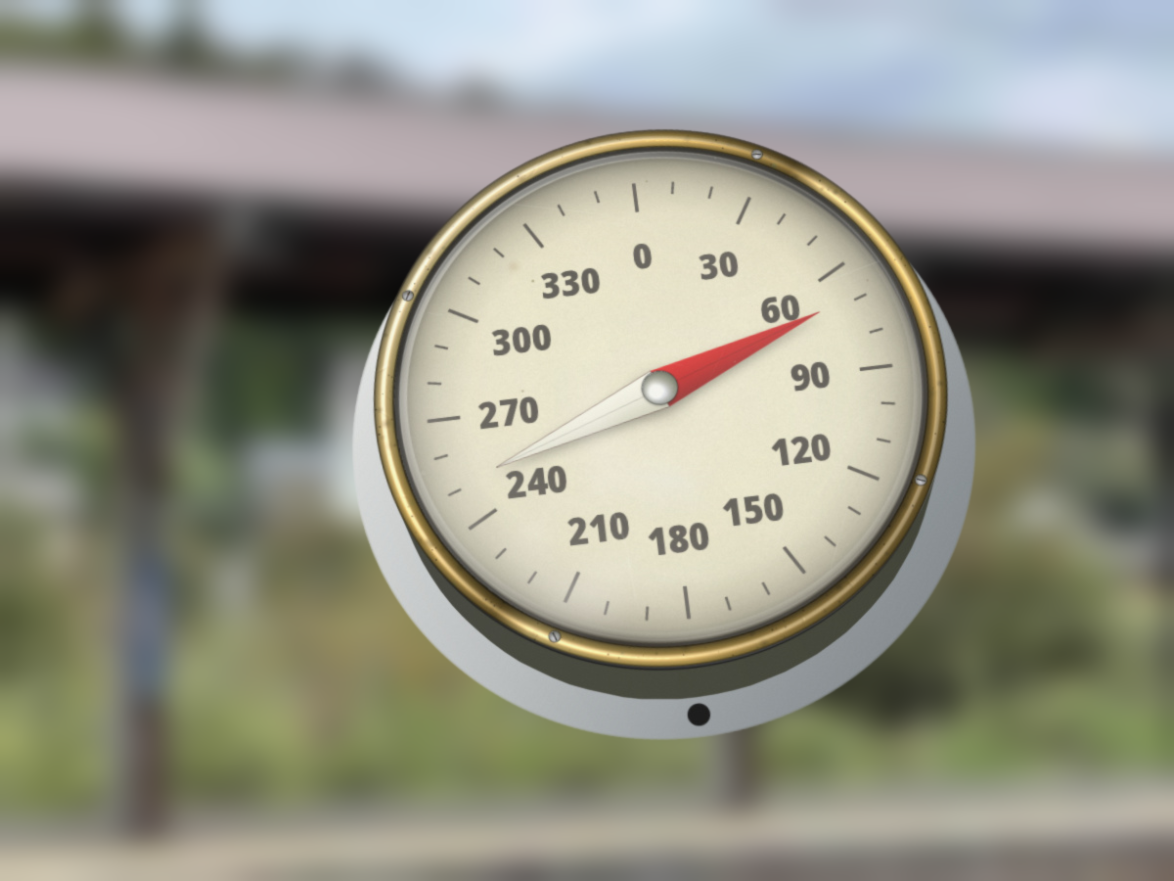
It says 70 °
